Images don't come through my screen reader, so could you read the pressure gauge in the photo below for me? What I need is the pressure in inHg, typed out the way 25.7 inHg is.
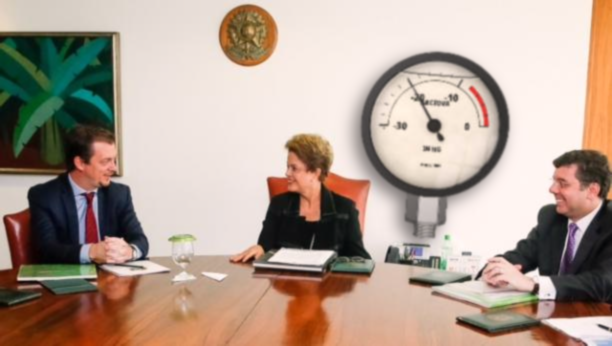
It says -20 inHg
